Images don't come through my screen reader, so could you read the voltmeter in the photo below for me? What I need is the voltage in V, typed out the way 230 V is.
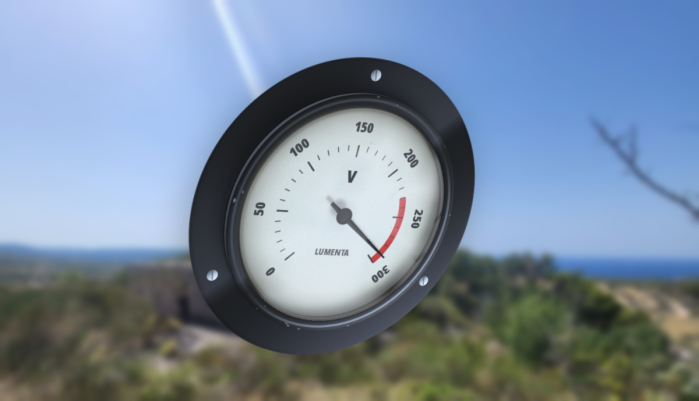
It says 290 V
